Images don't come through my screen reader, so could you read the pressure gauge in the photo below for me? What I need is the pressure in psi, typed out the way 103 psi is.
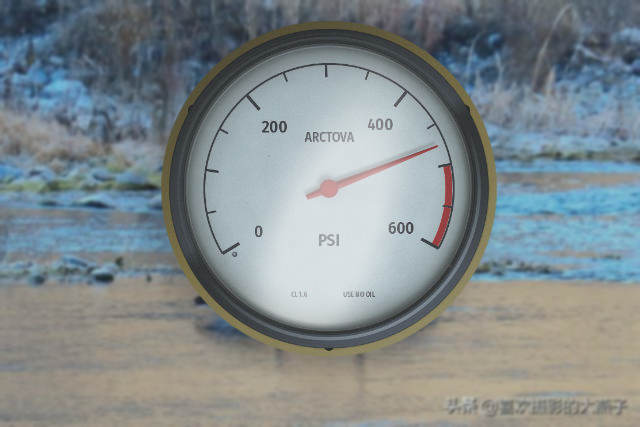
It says 475 psi
